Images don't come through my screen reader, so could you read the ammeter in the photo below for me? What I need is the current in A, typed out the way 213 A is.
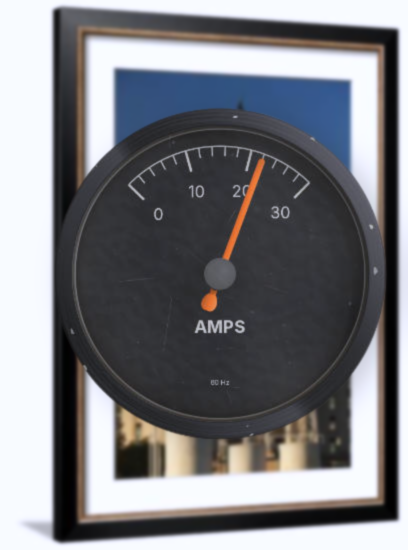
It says 22 A
